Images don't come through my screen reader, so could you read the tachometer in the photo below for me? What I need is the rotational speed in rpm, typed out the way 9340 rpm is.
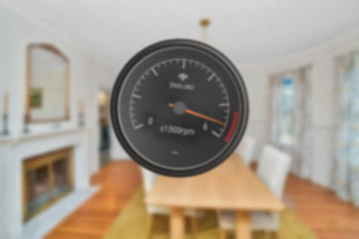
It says 5600 rpm
